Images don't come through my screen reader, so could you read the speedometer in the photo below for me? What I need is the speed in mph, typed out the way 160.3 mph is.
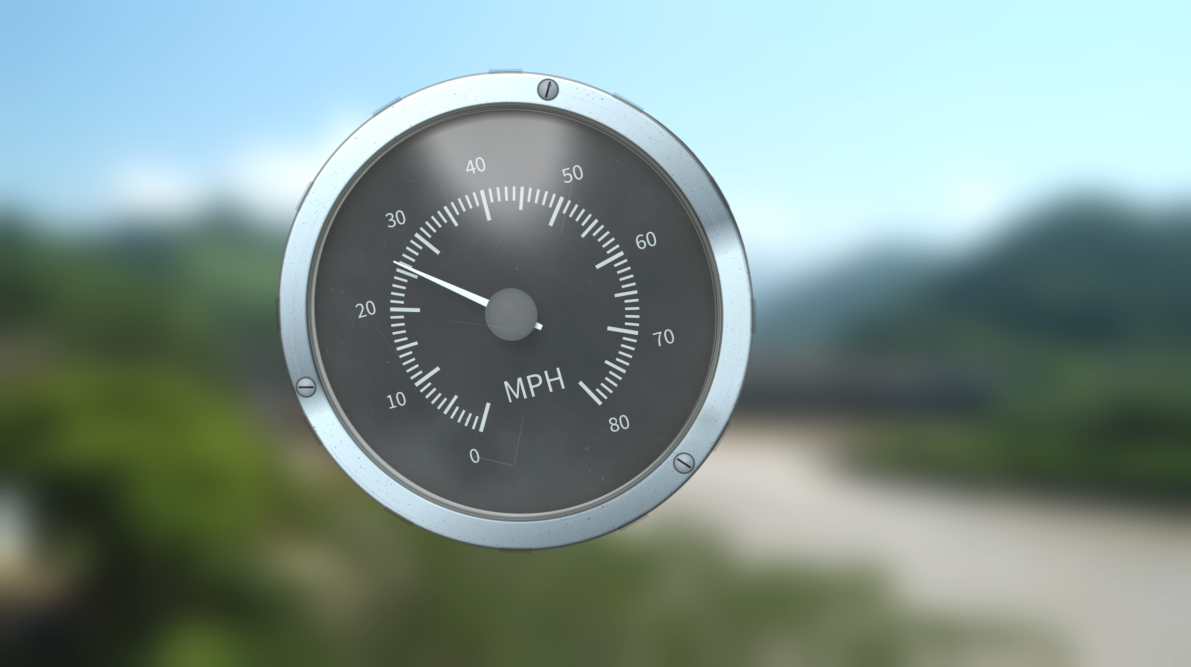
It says 26 mph
